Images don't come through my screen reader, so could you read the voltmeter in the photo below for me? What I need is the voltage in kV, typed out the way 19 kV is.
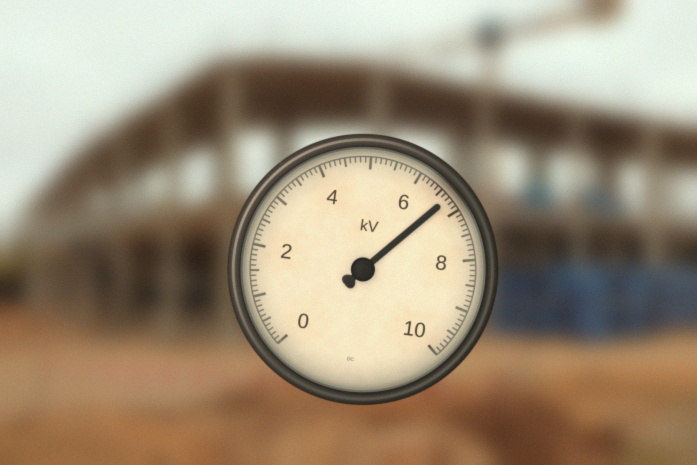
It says 6.7 kV
